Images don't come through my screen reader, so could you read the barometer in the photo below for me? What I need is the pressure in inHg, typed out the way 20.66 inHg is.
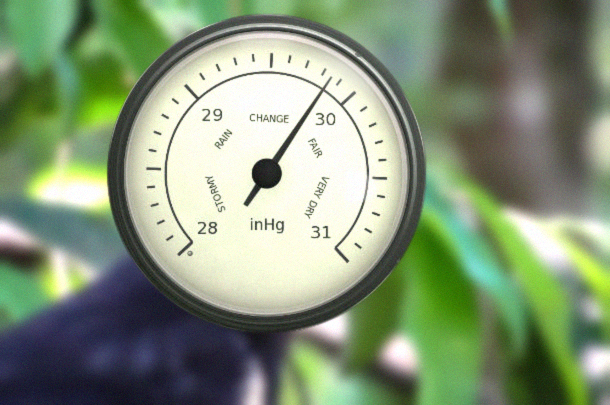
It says 29.85 inHg
